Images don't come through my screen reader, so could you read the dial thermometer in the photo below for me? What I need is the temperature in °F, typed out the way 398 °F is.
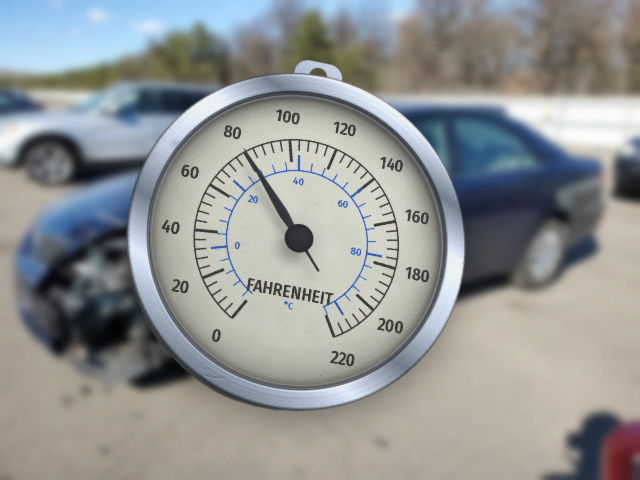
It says 80 °F
